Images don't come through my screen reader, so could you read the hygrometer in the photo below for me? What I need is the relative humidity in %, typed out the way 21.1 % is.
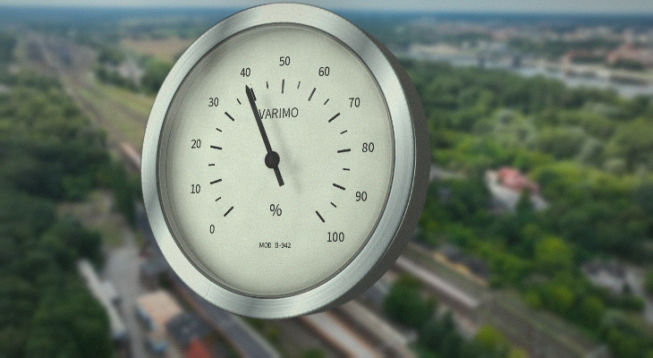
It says 40 %
